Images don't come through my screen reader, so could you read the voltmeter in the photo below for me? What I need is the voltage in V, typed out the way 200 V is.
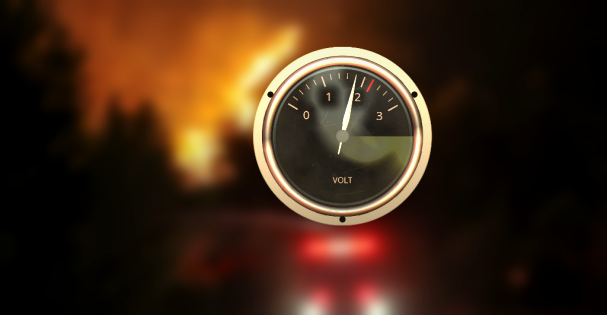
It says 1.8 V
